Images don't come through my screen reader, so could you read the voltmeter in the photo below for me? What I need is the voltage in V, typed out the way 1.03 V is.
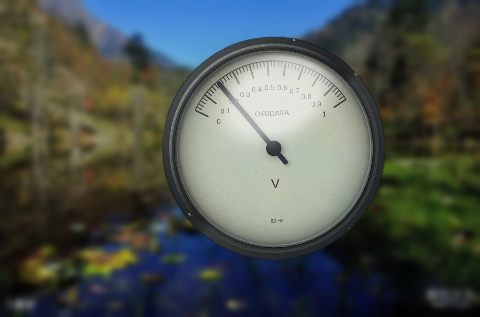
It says 0.2 V
